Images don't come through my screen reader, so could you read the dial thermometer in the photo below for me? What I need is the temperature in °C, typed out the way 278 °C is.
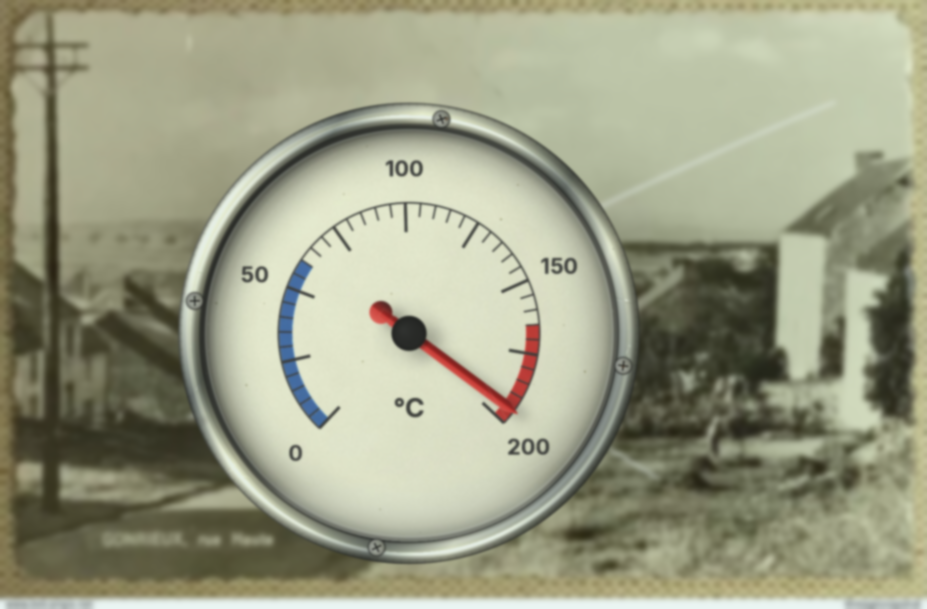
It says 195 °C
